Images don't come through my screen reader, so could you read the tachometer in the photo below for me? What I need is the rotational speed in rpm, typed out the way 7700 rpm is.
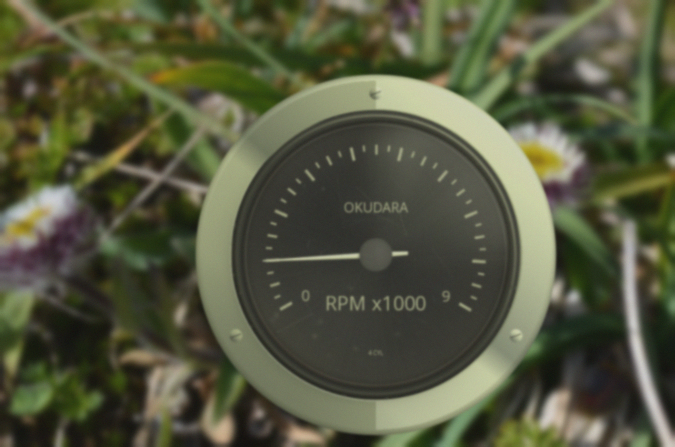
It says 1000 rpm
